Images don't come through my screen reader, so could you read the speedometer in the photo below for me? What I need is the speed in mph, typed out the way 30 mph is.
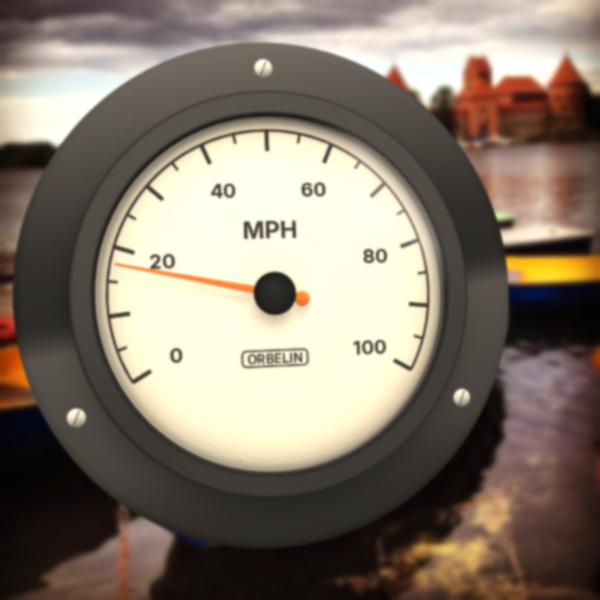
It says 17.5 mph
